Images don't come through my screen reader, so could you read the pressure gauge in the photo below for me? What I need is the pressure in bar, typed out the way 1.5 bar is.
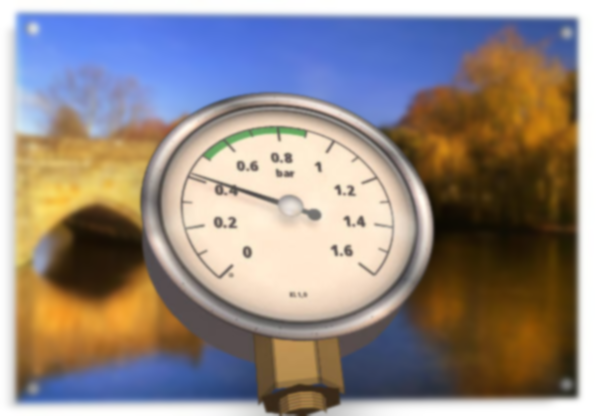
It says 0.4 bar
